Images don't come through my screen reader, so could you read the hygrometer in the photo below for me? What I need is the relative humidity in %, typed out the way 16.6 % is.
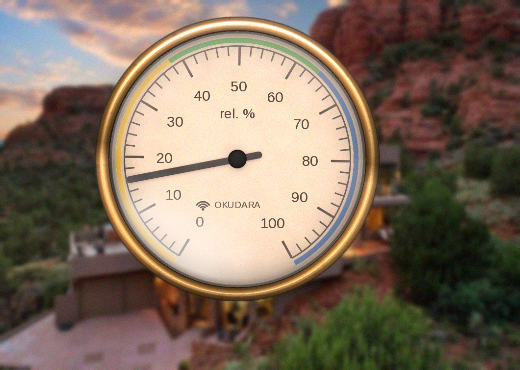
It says 16 %
